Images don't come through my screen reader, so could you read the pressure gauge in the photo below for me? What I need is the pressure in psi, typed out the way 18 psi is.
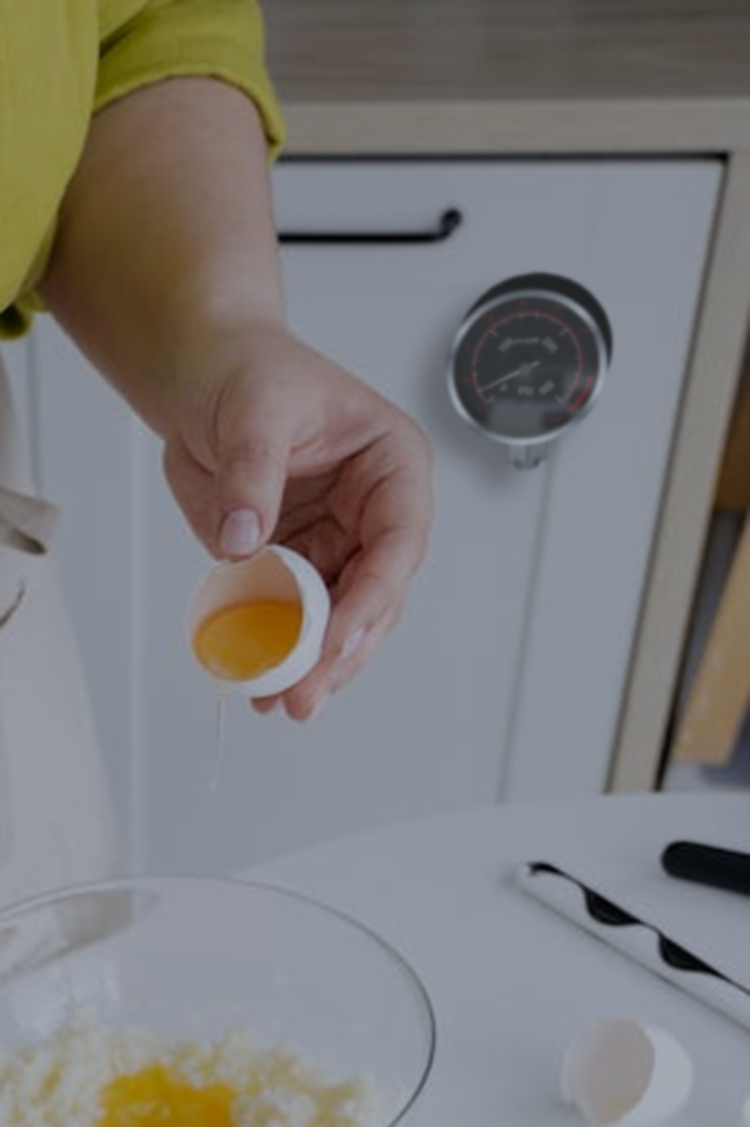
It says 20 psi
